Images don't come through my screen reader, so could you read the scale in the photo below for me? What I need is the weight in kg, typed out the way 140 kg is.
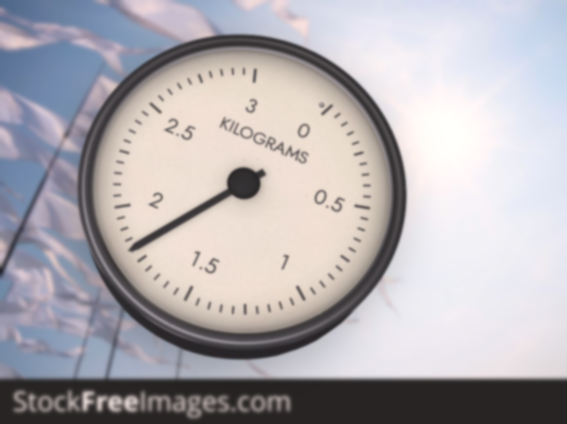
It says 1.8 kg
